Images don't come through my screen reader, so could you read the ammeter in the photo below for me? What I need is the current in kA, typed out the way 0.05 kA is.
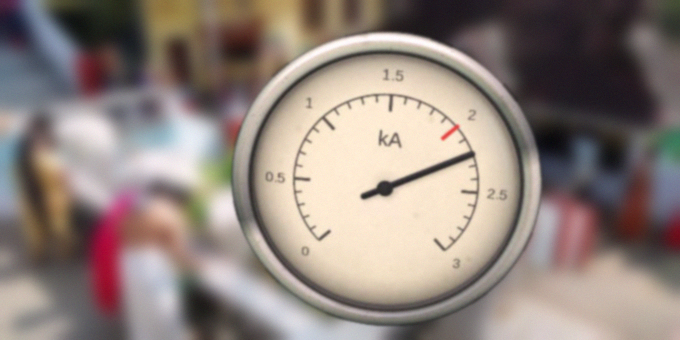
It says 2.2 kA
